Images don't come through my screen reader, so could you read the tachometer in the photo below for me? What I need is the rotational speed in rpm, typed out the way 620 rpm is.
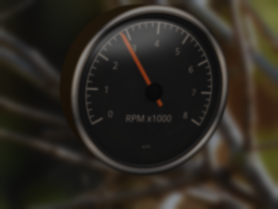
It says 2800 rpm
